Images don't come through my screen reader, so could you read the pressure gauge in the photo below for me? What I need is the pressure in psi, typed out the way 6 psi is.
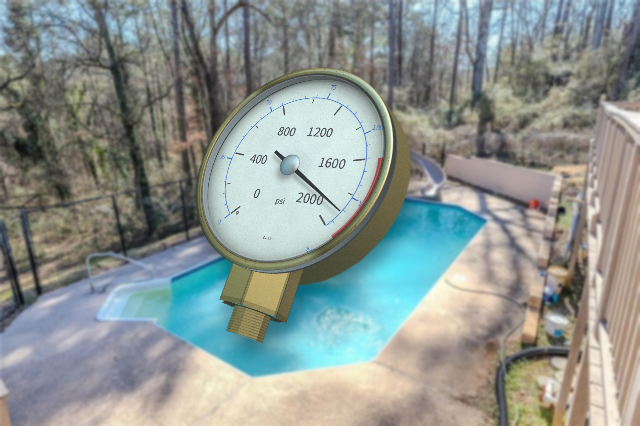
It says 1900 psi
